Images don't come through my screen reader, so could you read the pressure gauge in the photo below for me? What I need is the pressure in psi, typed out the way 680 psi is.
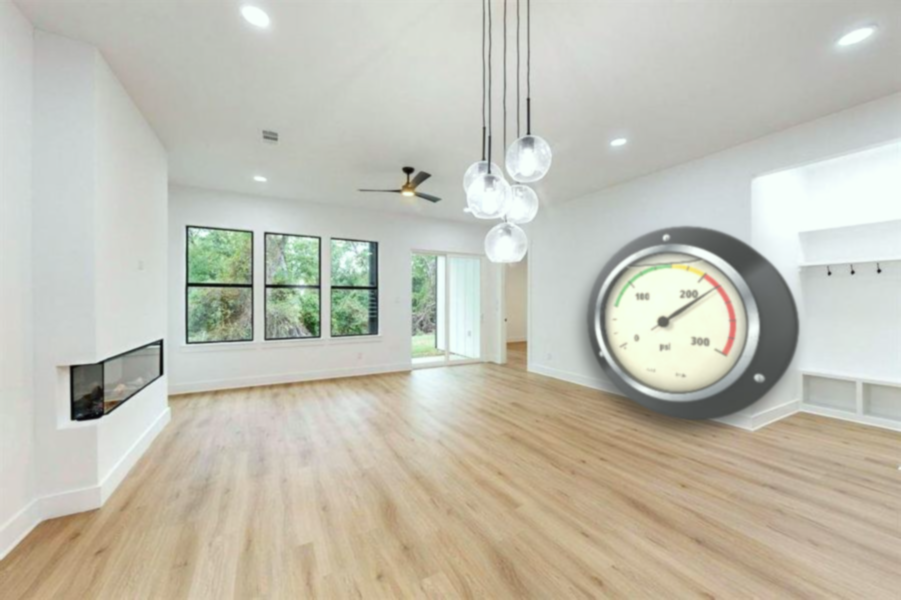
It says 220 psi
